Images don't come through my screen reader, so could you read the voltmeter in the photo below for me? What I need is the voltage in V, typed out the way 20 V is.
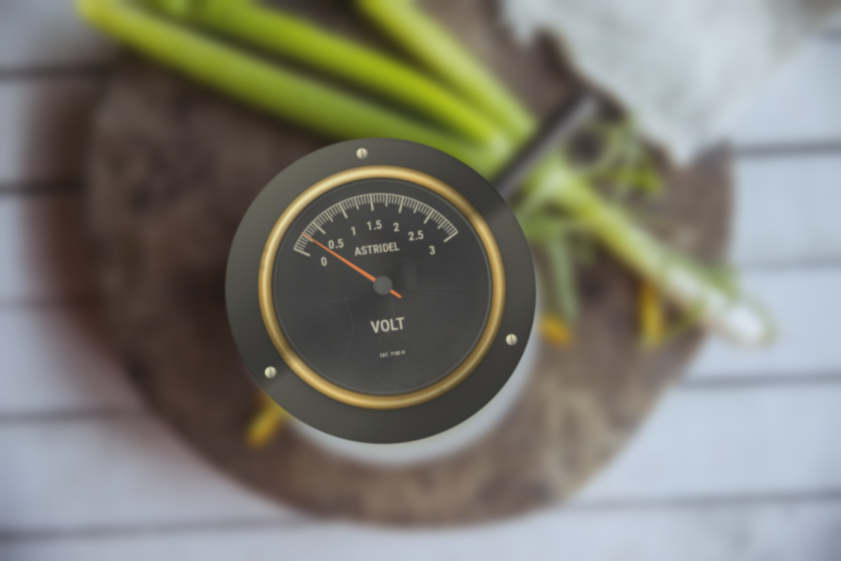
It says 0.25 V
